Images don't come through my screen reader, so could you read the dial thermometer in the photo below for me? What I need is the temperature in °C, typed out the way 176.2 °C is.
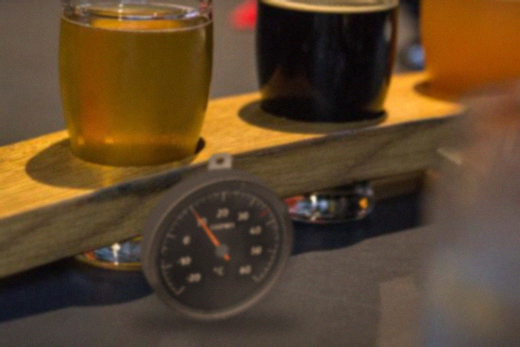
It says 10 °C
